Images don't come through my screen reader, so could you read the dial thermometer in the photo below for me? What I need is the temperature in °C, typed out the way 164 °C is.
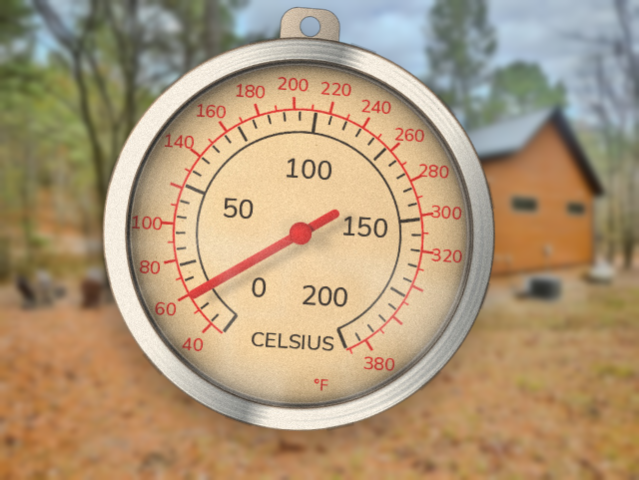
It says 15 °C
